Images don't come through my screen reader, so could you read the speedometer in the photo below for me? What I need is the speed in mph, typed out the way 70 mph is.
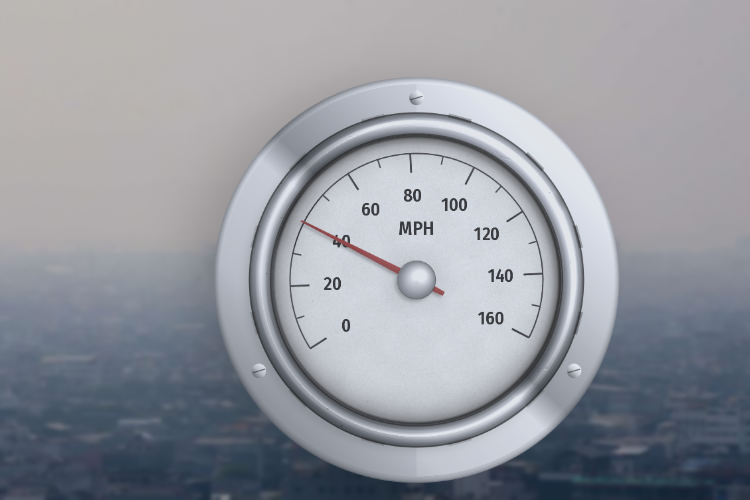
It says 40 mph
